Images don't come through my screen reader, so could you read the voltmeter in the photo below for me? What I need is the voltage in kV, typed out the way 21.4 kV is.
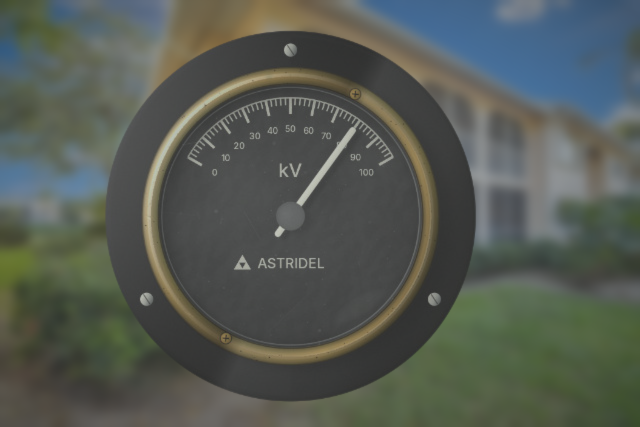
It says 80 kV
